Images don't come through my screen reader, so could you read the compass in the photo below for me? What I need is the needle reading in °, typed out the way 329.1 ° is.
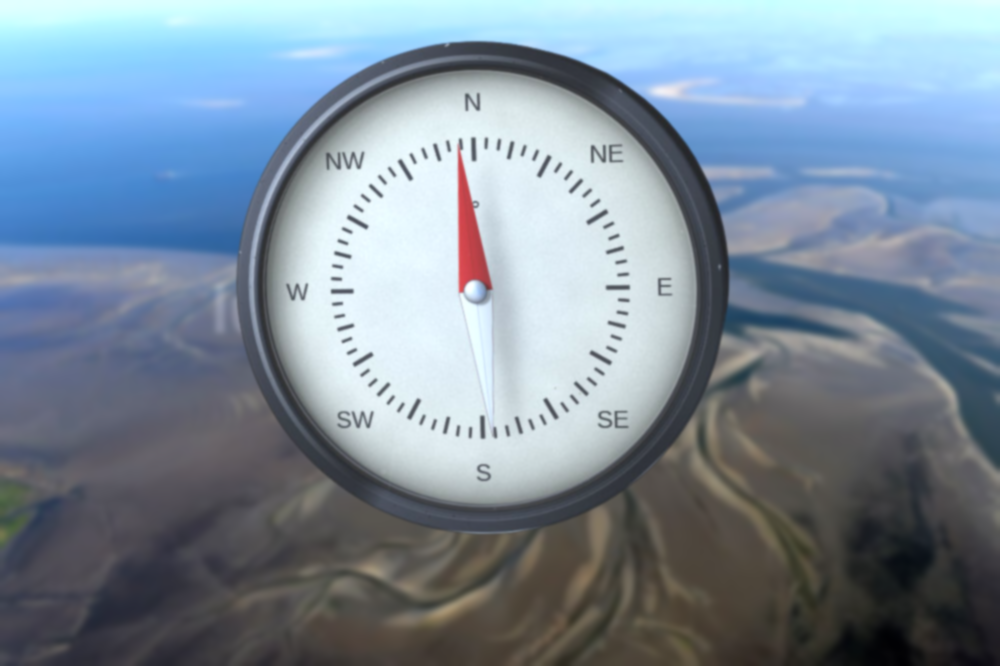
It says 355 °
